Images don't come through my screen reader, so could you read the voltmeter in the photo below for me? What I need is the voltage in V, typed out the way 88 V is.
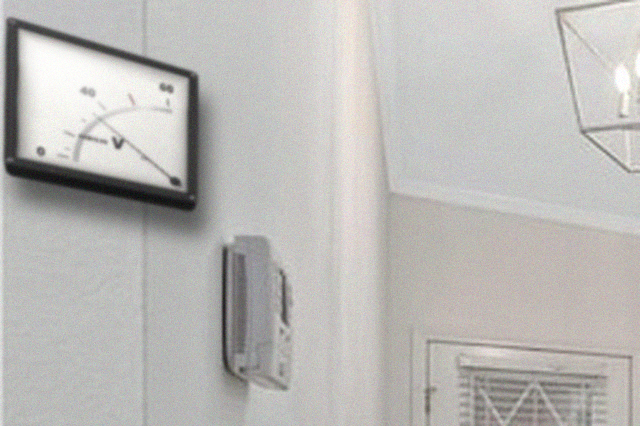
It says 35 V
